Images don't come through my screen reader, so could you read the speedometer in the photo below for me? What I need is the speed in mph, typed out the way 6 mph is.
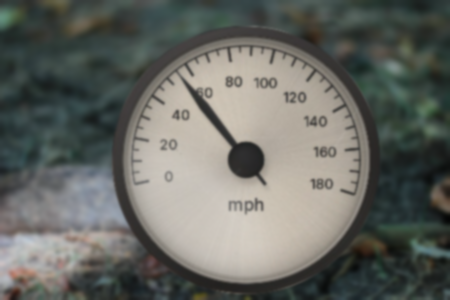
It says 55 mph
